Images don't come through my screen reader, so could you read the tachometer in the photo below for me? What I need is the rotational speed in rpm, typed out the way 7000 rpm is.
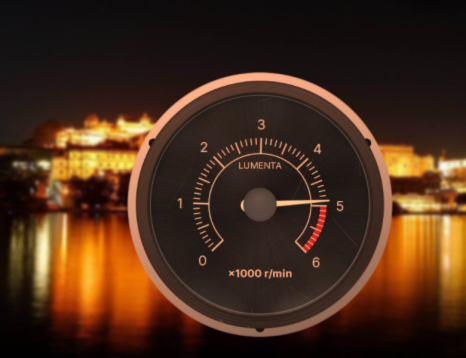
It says 4900 rpm
